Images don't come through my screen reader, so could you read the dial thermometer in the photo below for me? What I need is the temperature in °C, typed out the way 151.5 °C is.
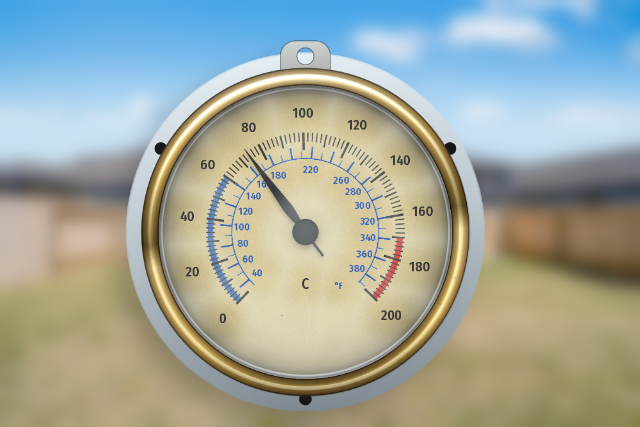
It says 74 °C
